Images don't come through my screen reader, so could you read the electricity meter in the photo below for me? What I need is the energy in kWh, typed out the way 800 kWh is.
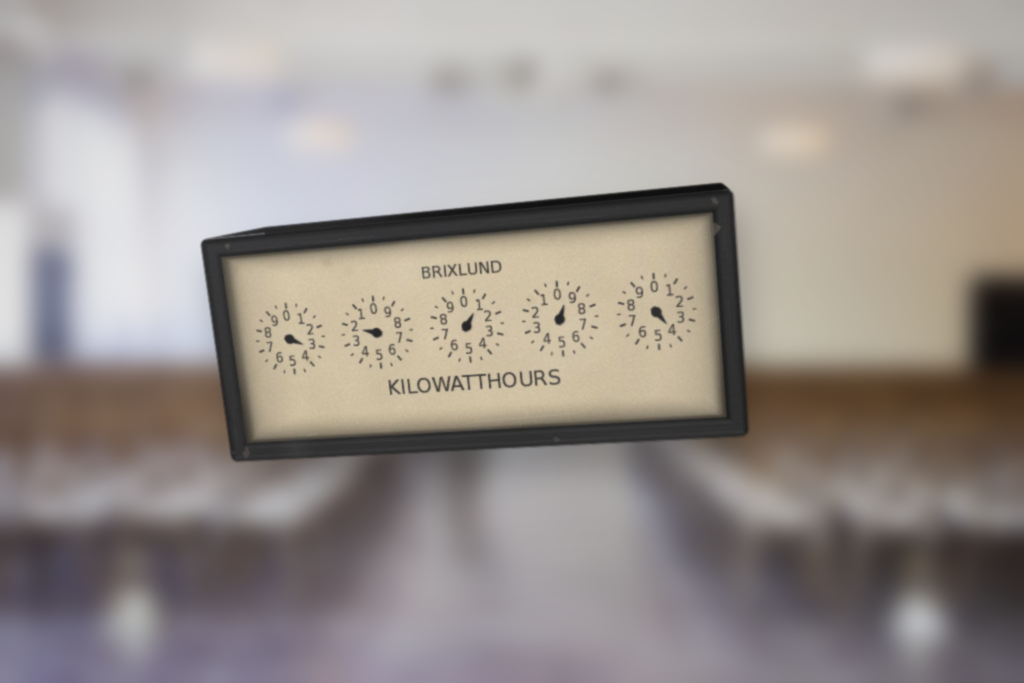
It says 32094 kWh
